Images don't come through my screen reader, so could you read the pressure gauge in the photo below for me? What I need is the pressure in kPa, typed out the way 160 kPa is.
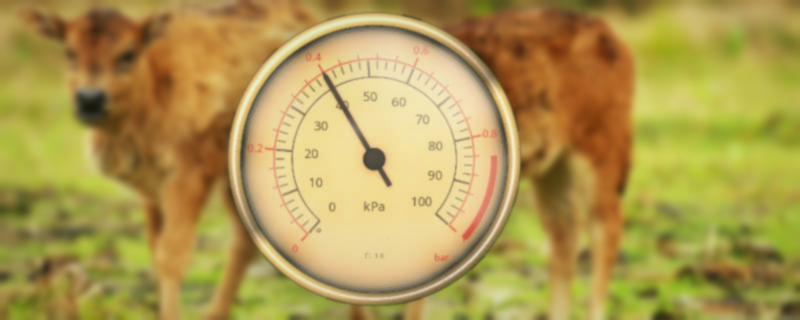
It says 40 kPa
